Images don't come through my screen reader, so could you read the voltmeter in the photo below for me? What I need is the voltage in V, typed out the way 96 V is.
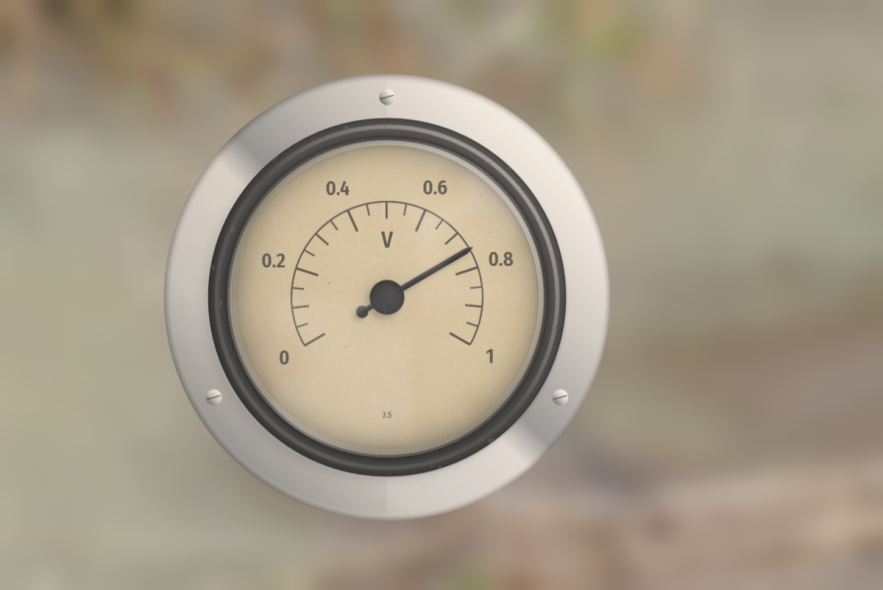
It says 0.75 V
